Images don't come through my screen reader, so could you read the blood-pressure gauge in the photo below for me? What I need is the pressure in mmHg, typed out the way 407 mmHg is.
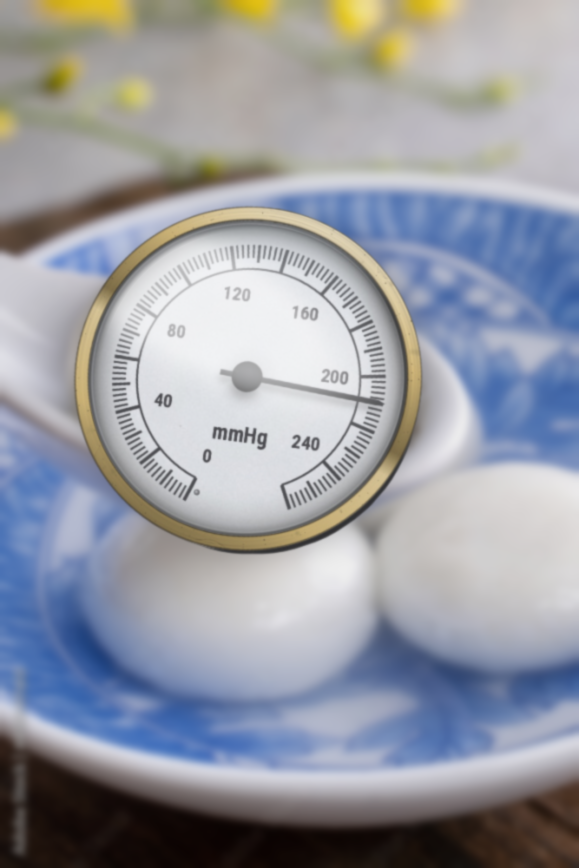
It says 210 mmHg
